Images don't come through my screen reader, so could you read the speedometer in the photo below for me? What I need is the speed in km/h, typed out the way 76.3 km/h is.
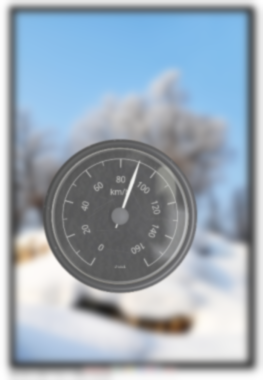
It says 90 km/h
